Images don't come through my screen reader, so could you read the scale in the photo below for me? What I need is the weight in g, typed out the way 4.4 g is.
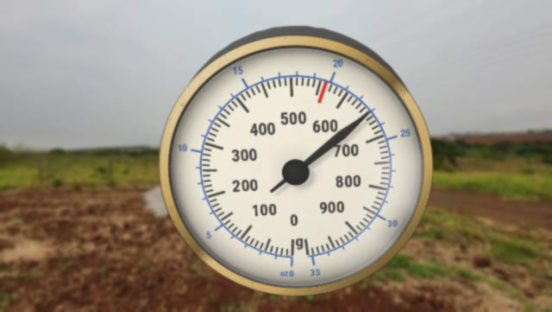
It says 650 g
